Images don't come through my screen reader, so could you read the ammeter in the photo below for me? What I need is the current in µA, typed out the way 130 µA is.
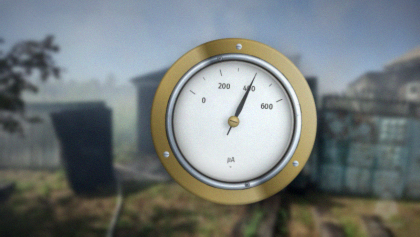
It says 400 µA
